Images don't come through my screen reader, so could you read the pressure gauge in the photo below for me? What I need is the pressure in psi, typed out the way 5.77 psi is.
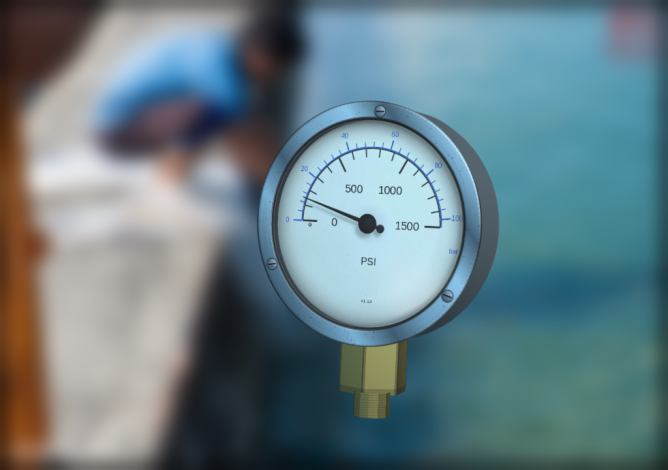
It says 150 psi
